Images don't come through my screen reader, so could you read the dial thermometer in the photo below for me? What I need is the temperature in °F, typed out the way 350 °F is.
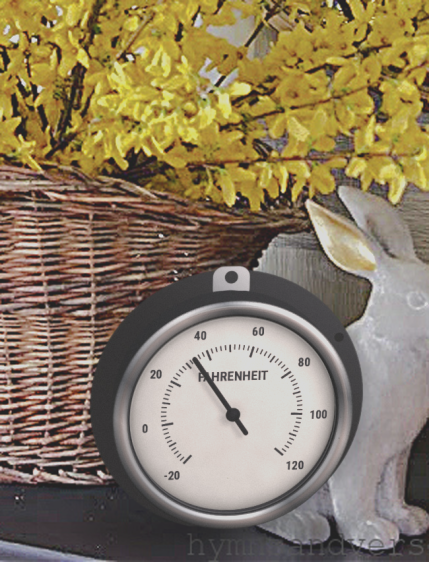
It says 34 °F
